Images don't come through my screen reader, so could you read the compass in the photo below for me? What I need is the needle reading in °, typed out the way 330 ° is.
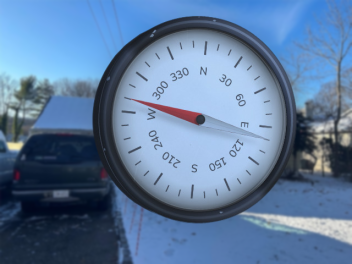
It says 280 °
